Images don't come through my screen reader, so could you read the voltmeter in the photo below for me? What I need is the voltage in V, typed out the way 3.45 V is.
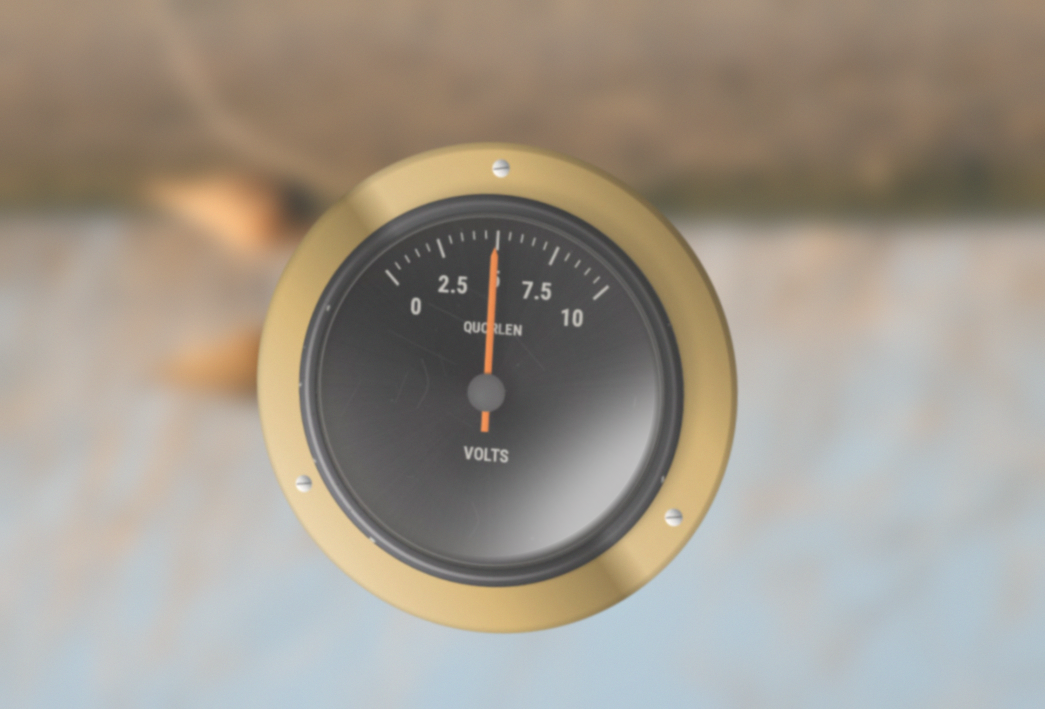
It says 5 V
